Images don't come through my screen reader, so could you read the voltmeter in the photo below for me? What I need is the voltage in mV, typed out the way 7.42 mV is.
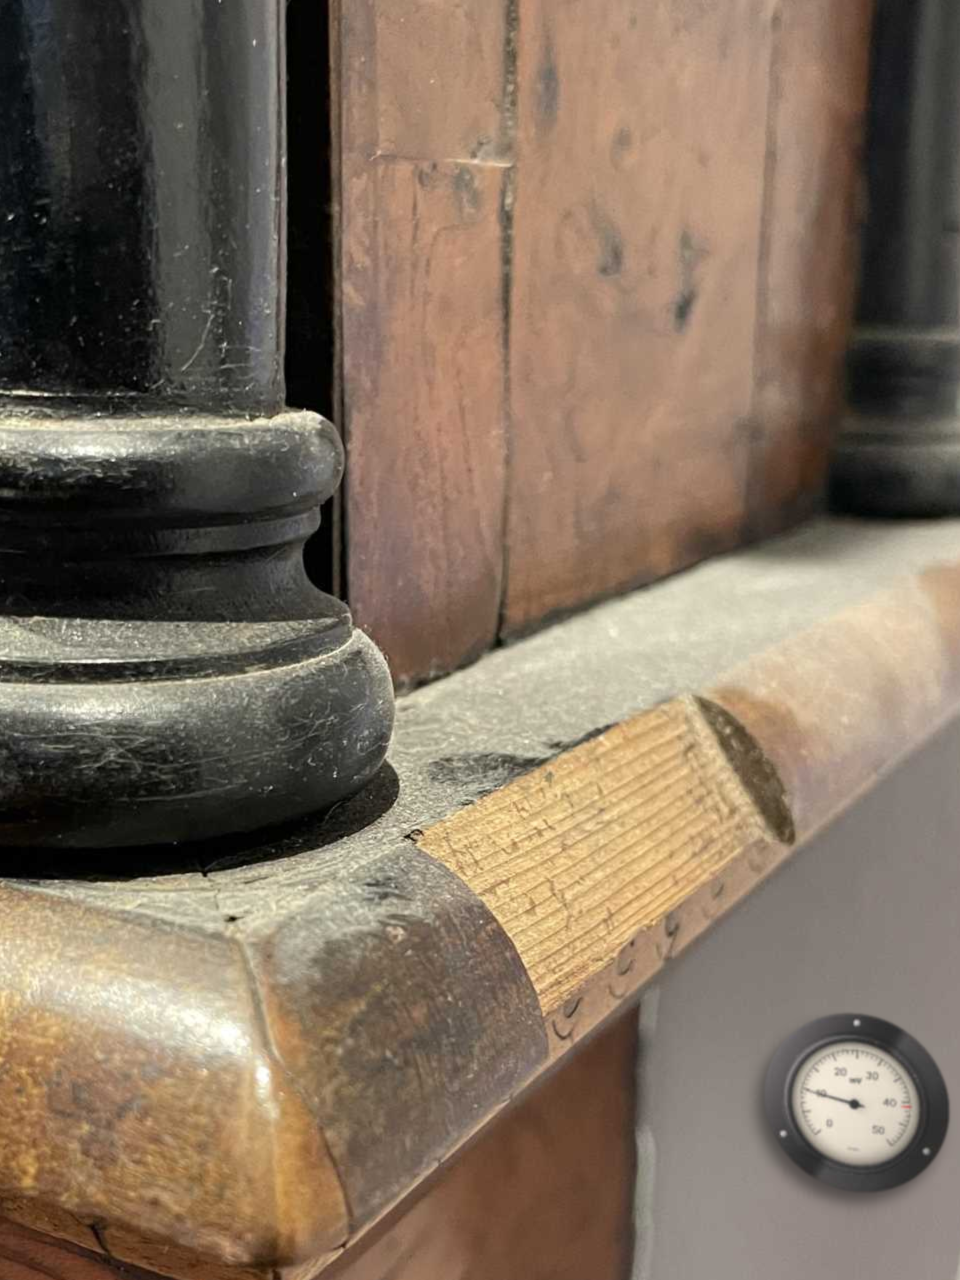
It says 10 mV
